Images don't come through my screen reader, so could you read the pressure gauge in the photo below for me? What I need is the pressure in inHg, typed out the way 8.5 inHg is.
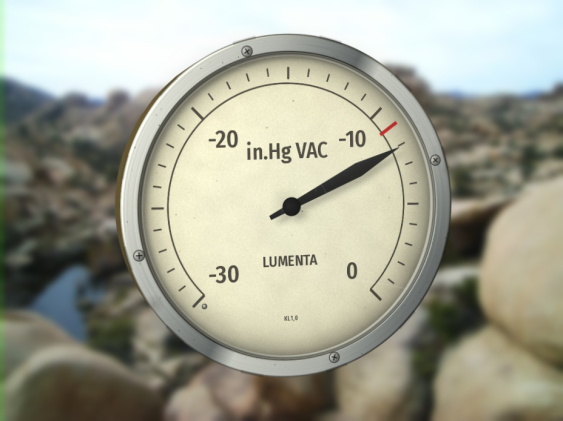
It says -8 inHg
